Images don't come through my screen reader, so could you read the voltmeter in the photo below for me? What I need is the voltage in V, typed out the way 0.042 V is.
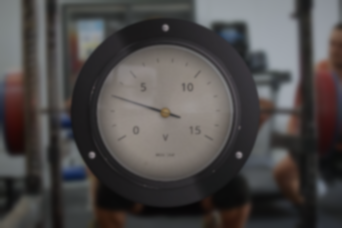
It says 3 V
